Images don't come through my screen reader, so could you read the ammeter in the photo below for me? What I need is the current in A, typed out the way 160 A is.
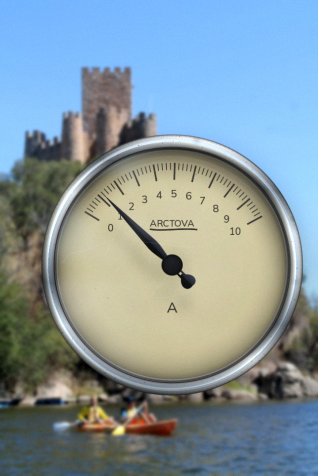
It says 1.2 A
